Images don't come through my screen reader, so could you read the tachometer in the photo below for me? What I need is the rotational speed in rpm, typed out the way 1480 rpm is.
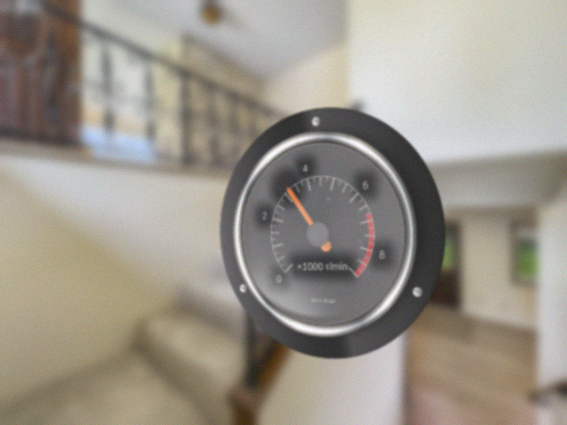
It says 3250 rpm
